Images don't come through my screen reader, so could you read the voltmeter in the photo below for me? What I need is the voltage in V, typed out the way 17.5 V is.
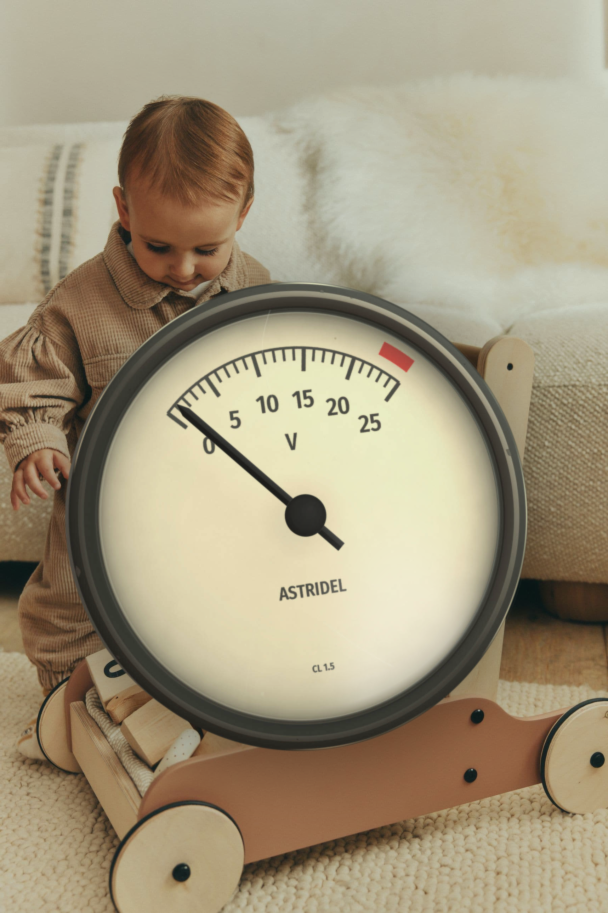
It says 1 V
